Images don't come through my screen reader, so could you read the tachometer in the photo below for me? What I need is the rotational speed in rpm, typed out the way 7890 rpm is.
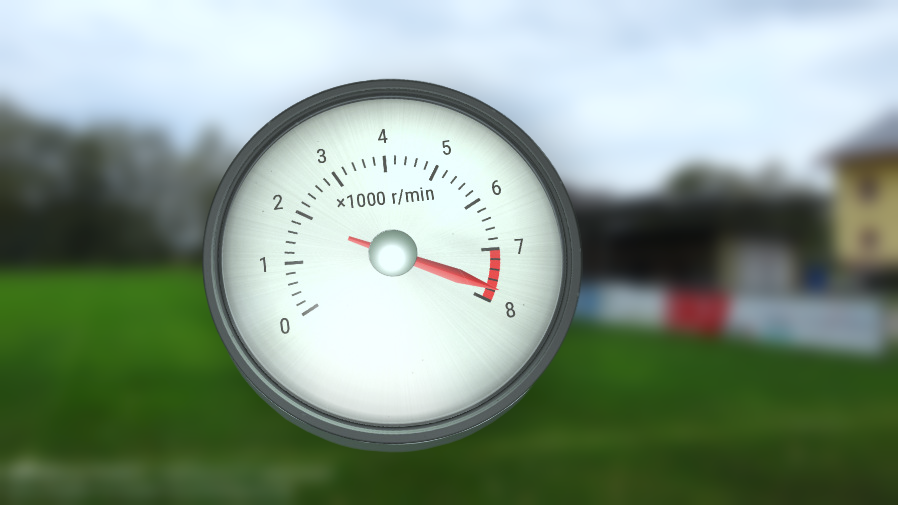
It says 7800 rpm
